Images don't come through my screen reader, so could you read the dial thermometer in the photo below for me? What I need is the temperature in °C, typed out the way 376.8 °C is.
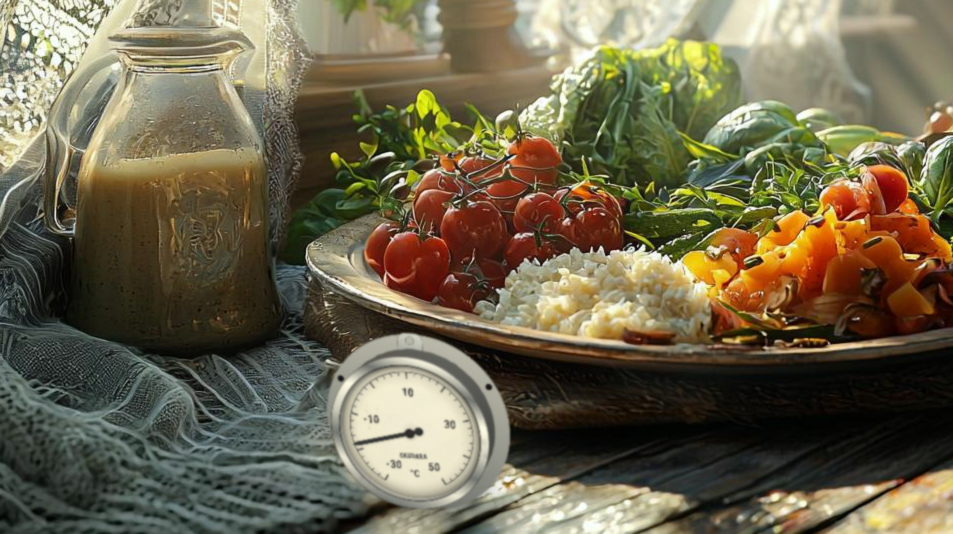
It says -18 °C
